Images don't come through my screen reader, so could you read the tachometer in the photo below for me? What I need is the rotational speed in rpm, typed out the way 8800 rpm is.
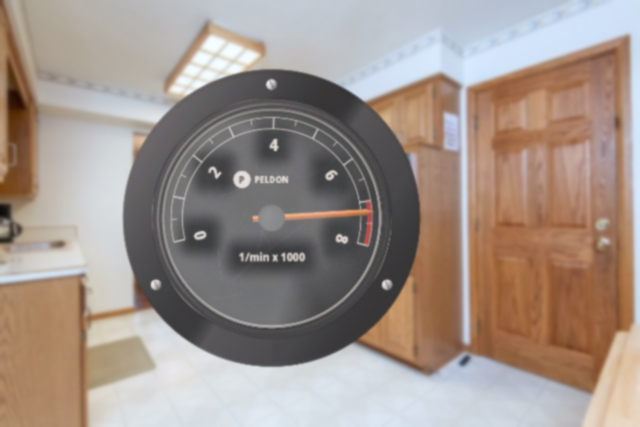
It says 7250 rpm
